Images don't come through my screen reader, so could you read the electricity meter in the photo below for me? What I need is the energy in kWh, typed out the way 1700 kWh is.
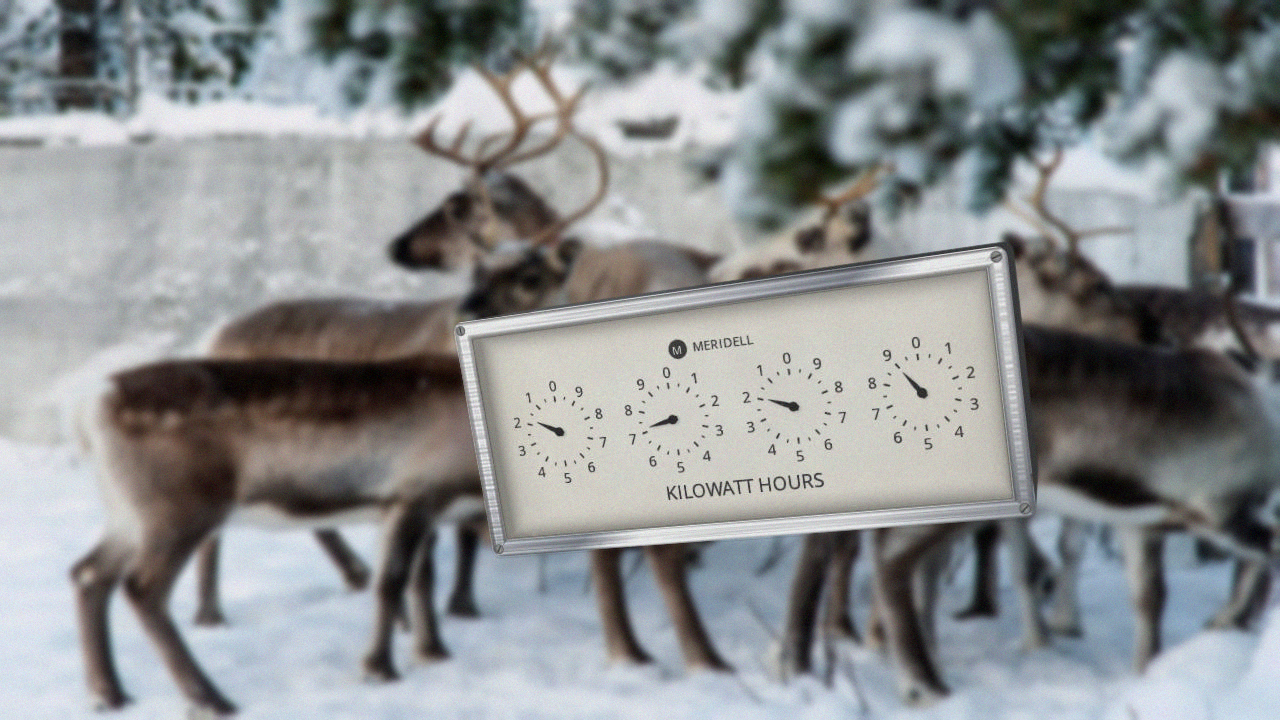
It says 1719 kWh
